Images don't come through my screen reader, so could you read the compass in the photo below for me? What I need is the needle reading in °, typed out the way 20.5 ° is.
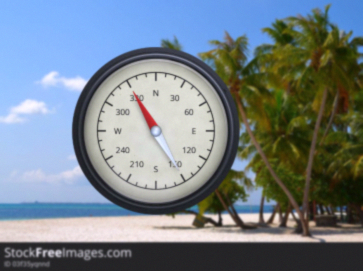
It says 330 °
